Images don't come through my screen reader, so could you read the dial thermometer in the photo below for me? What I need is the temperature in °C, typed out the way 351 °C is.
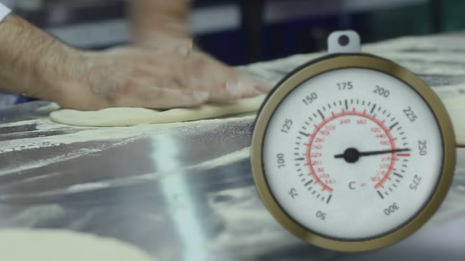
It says 250 °C
